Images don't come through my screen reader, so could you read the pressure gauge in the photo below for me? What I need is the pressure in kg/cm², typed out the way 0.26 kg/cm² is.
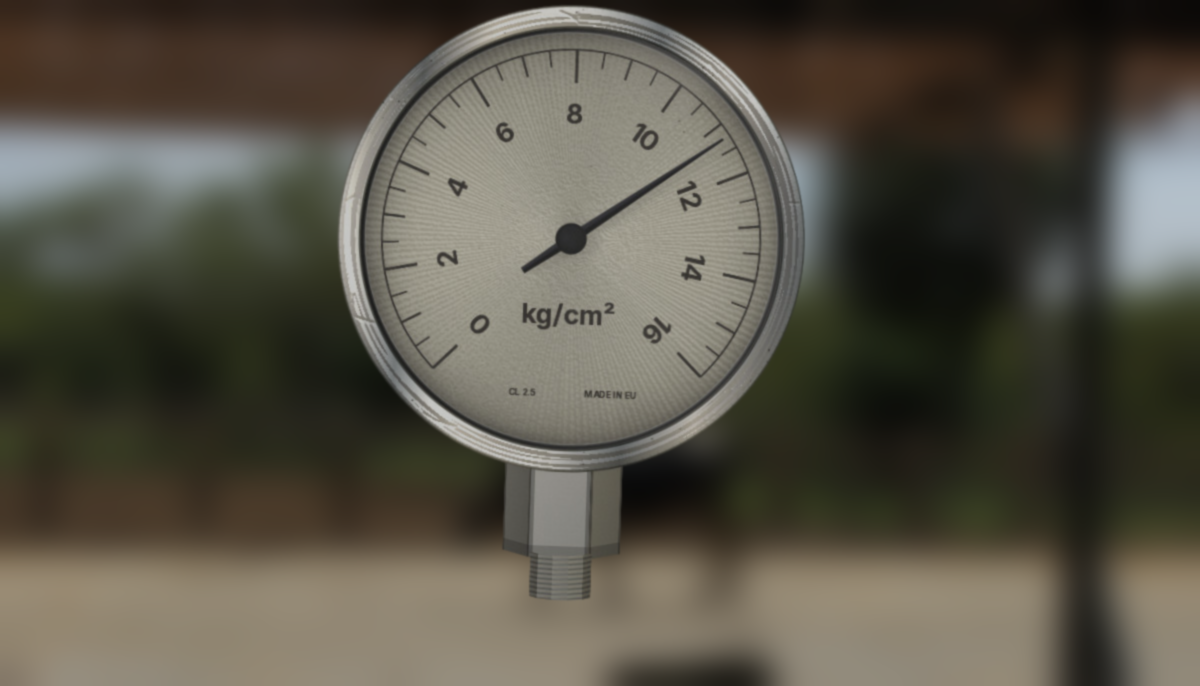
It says 11.25 kg/cm²
